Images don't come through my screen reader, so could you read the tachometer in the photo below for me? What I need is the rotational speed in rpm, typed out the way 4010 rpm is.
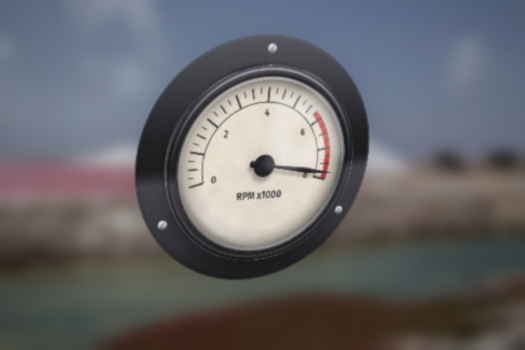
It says 7750 rpm
